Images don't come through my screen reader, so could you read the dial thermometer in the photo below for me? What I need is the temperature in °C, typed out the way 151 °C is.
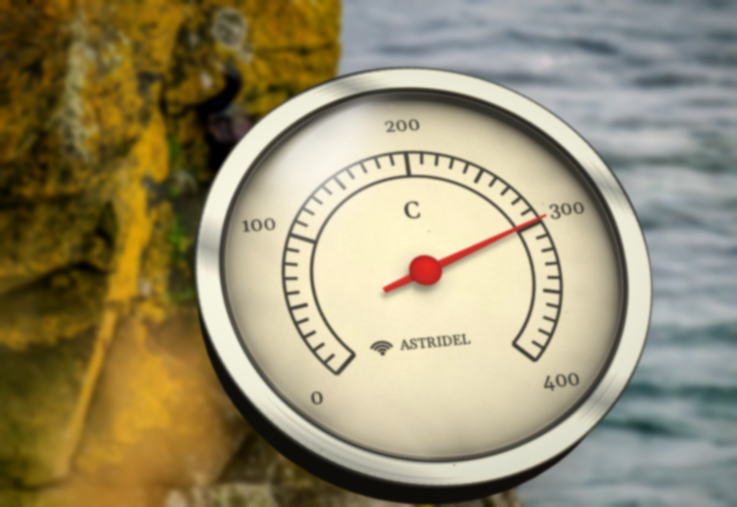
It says 300 °C
